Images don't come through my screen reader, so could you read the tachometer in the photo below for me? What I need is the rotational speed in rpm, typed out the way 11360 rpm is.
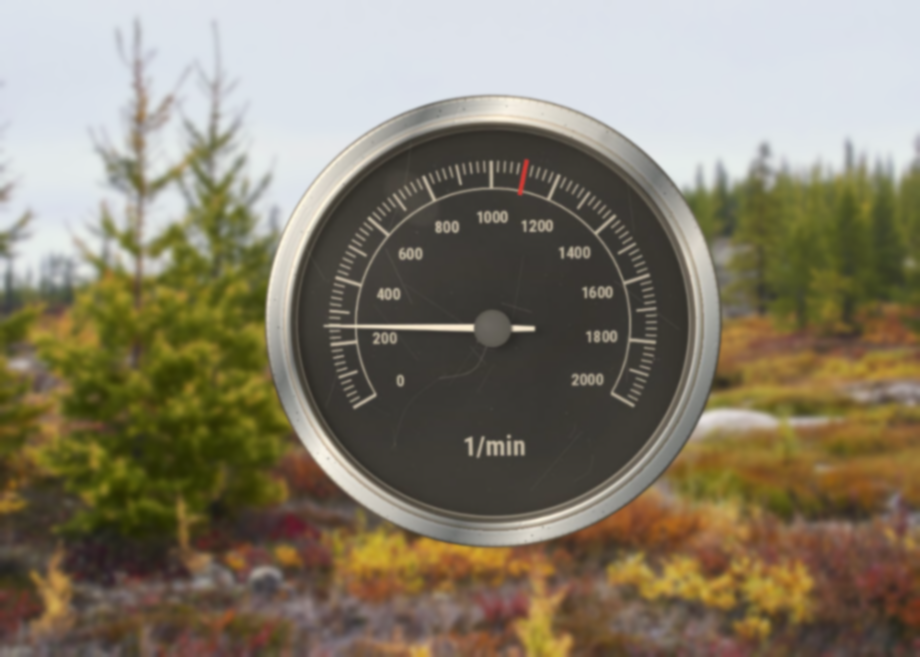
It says 260 rpm
